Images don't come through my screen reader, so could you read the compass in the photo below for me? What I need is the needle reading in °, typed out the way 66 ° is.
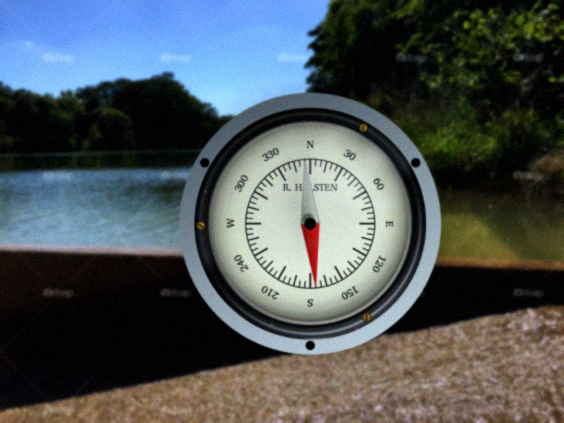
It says 175 °
